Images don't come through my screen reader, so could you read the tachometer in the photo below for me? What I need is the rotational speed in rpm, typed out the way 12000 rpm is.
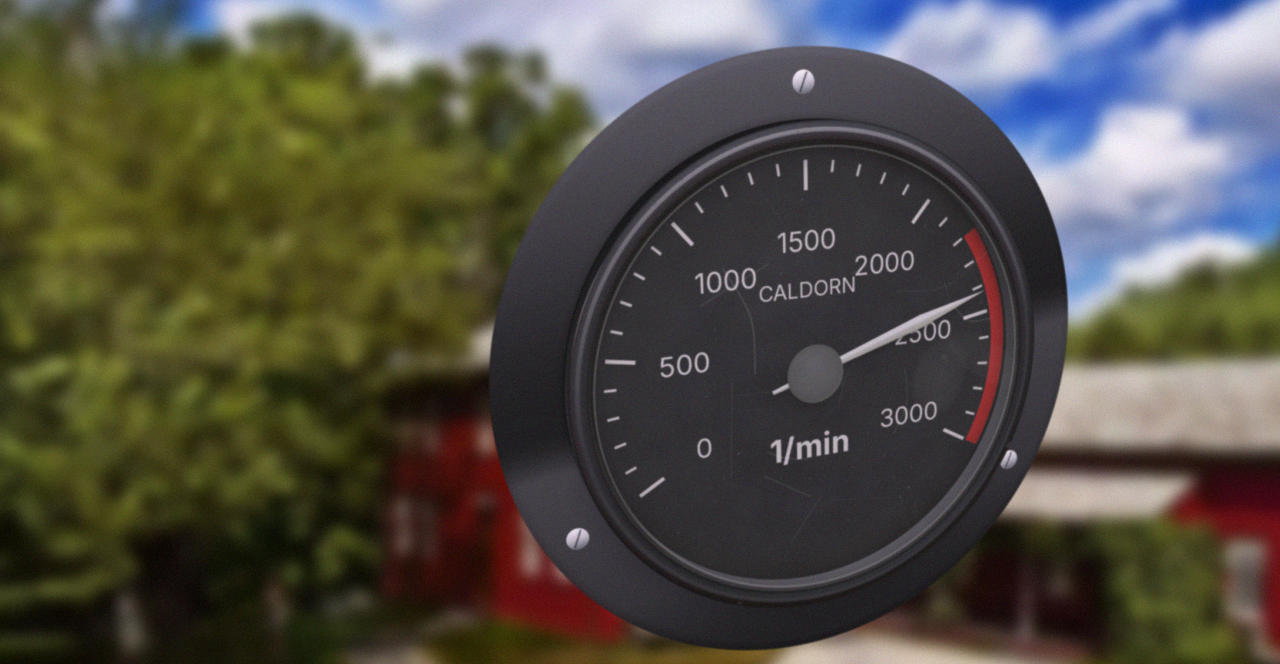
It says 2400 rpm
